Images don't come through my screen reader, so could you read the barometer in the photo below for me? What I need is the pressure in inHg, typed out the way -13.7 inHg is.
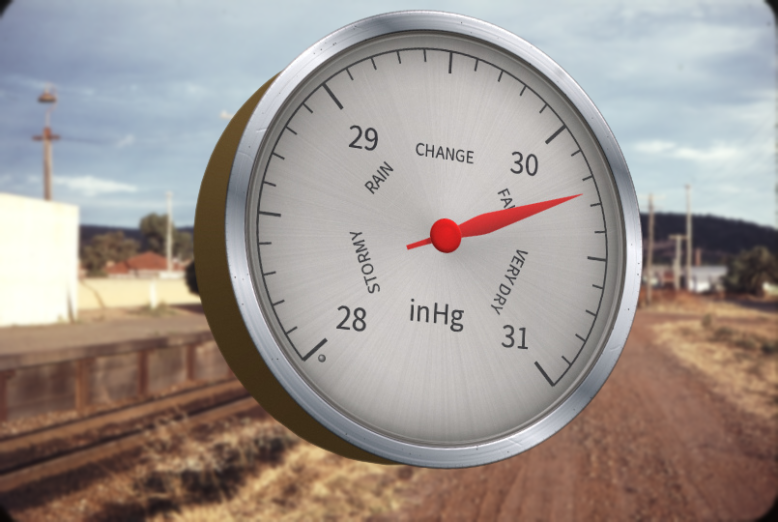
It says 30.25 inHg
